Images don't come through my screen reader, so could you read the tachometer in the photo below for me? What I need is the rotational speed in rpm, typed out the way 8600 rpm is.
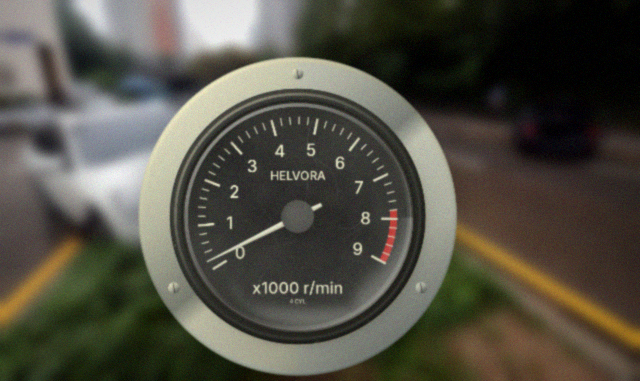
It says 200 rpm
